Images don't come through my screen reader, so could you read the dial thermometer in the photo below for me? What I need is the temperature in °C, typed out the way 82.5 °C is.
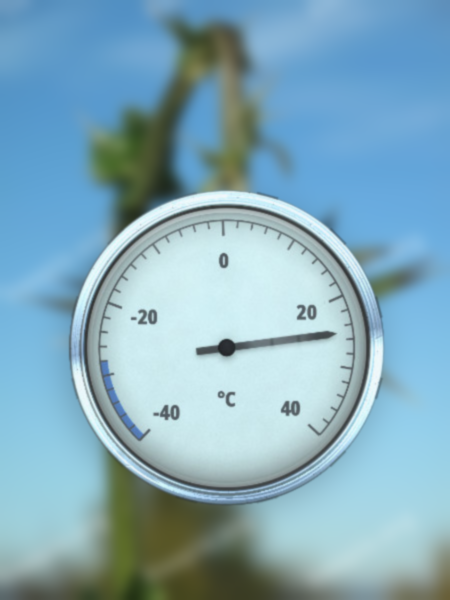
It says 25 °C
